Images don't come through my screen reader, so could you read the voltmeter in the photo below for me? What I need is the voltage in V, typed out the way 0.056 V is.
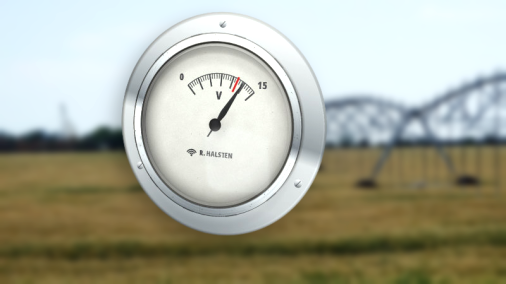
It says 12.5 V
